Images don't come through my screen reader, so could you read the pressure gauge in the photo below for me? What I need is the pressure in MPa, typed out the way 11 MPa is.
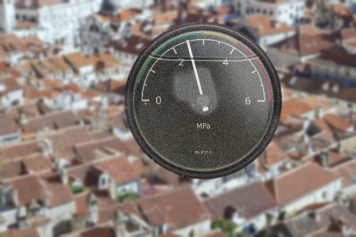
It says 2.5 MPa
